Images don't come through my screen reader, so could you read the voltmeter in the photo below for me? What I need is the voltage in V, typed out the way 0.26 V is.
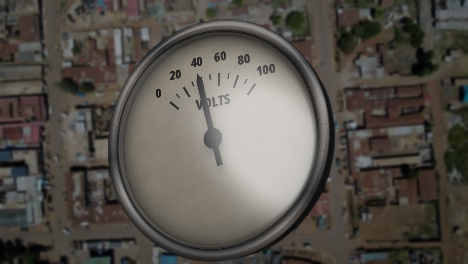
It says 40 V
